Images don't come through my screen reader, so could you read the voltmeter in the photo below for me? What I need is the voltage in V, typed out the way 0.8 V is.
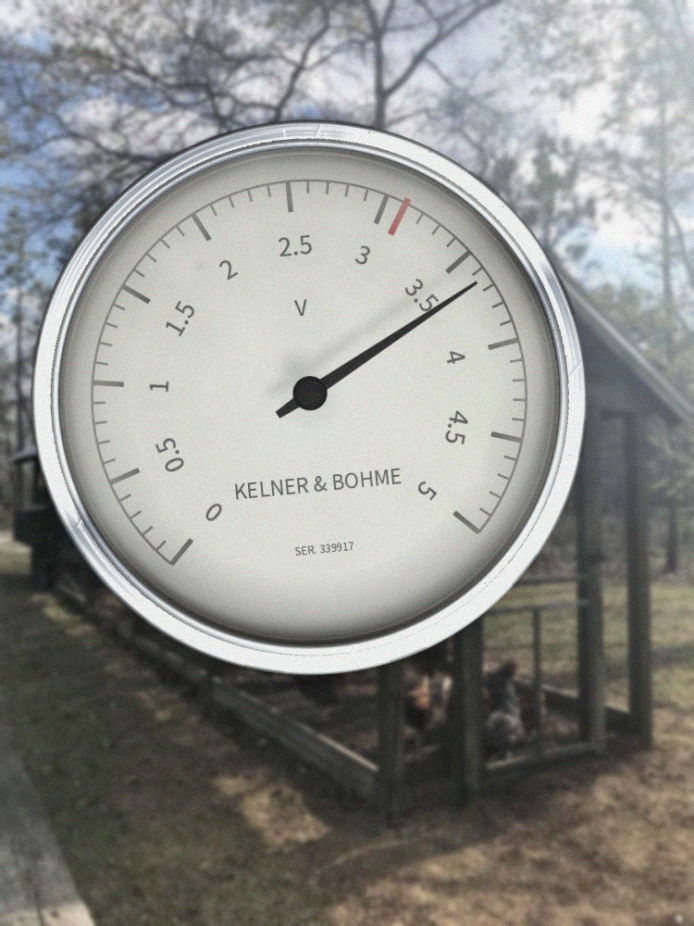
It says 3.65 V
